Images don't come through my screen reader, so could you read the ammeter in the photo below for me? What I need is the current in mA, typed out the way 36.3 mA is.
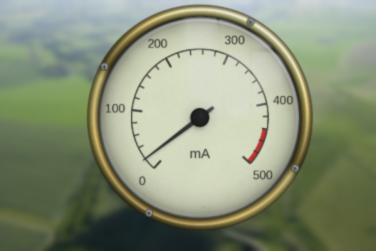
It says 20 mA
